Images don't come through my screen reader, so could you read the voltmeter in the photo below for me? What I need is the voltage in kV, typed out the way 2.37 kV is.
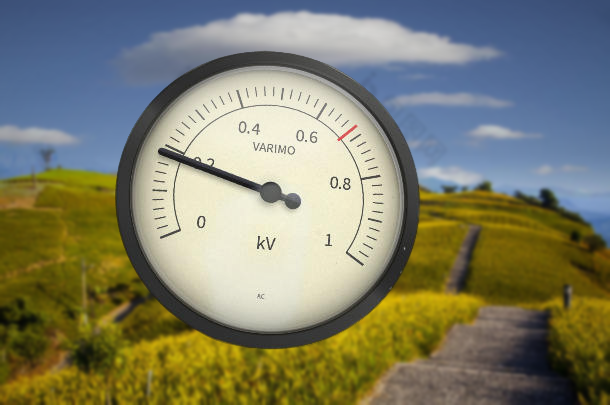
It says 0.18 kV
